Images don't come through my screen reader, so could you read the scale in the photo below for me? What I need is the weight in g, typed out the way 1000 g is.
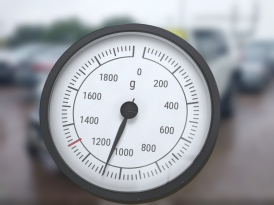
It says 1080 g
